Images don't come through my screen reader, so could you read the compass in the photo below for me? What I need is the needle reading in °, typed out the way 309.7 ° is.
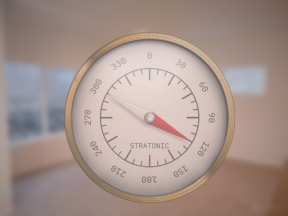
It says 120 °
